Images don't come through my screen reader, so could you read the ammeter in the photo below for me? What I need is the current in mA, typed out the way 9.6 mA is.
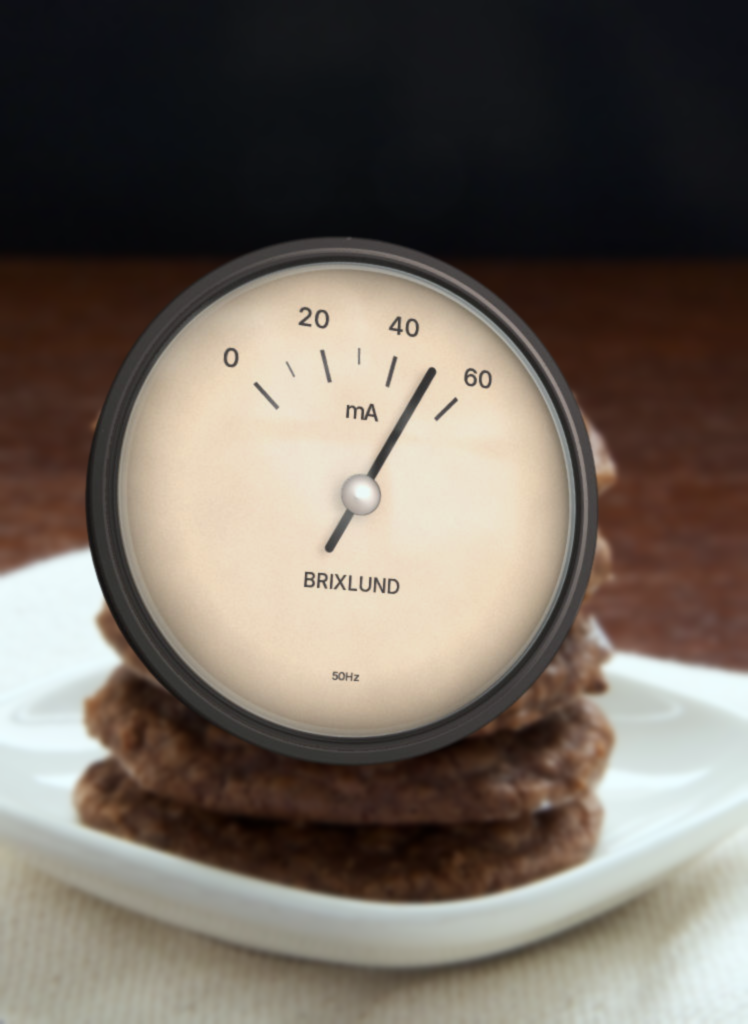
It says 50 mA
